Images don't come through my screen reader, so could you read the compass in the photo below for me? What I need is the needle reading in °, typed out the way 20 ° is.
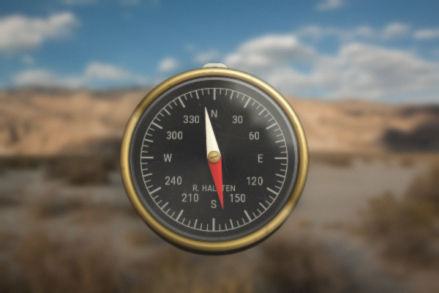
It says 170 °
